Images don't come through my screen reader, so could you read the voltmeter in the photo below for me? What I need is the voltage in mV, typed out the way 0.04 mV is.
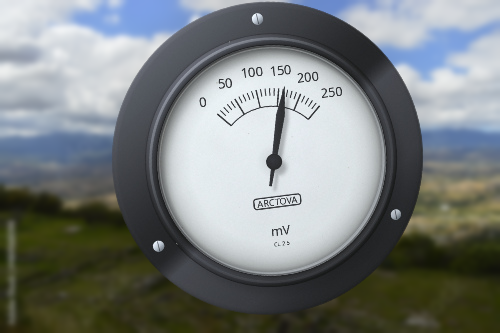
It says 160 mV
